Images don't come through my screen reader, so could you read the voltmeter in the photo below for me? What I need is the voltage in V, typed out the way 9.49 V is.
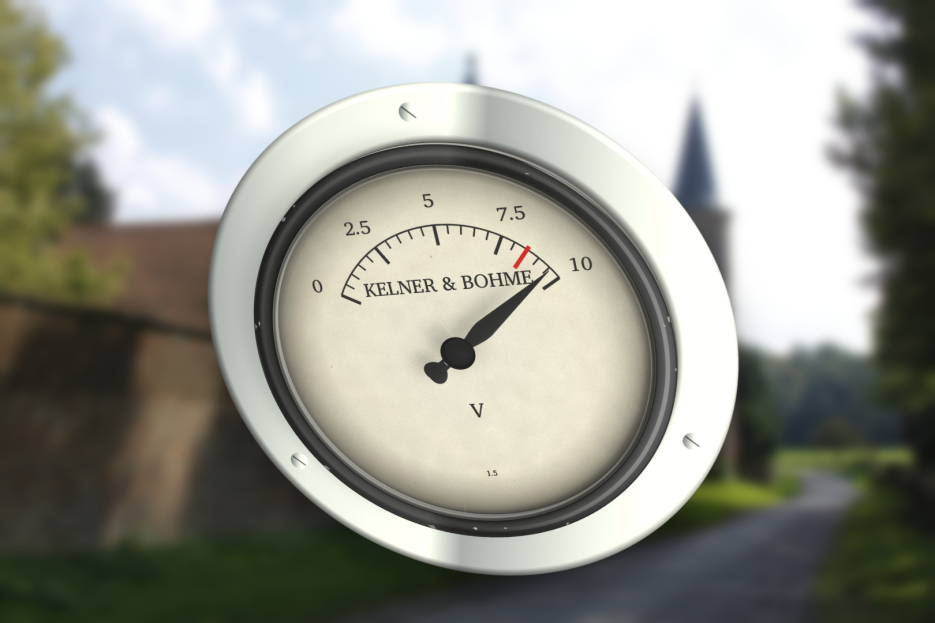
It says 9.5 V
